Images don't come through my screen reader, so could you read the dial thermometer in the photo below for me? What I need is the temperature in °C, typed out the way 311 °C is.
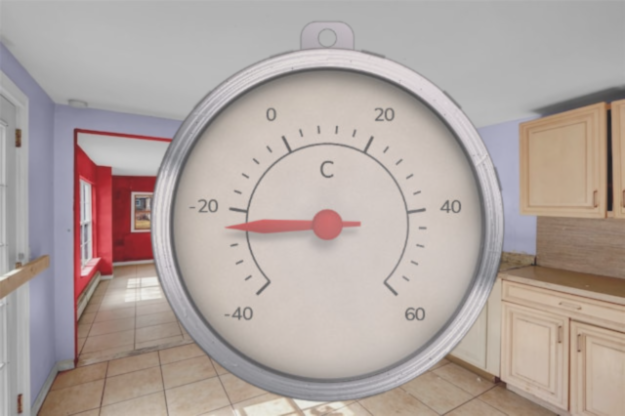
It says -24 °C
